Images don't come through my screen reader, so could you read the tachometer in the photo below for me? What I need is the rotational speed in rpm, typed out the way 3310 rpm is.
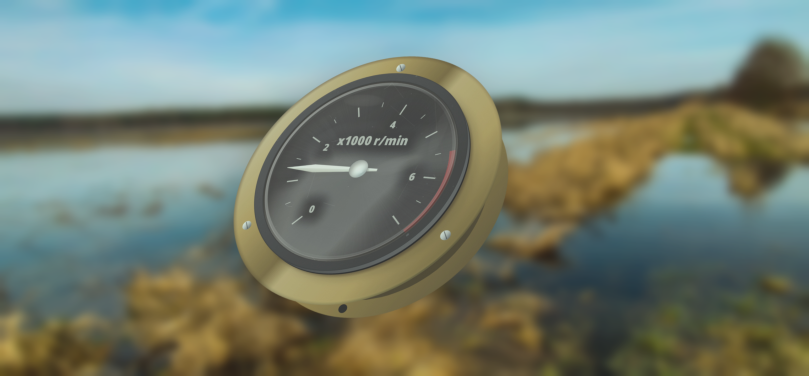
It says 1250 rpm
